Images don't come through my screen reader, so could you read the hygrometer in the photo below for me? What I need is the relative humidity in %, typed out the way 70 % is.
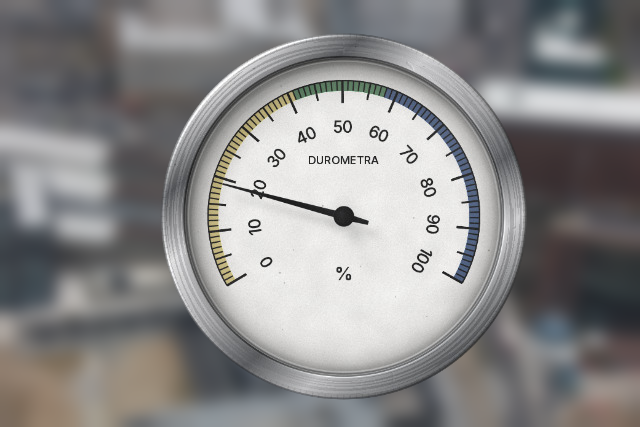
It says 19 %
